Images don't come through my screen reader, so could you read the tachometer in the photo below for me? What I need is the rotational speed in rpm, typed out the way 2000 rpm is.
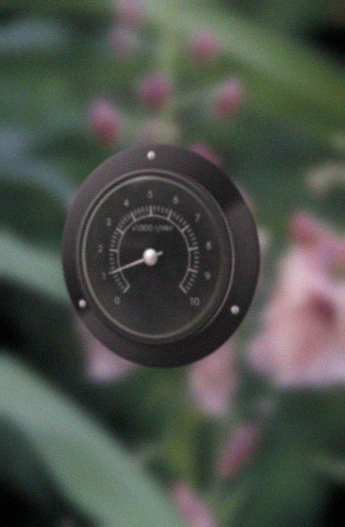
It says 1000 rpm
